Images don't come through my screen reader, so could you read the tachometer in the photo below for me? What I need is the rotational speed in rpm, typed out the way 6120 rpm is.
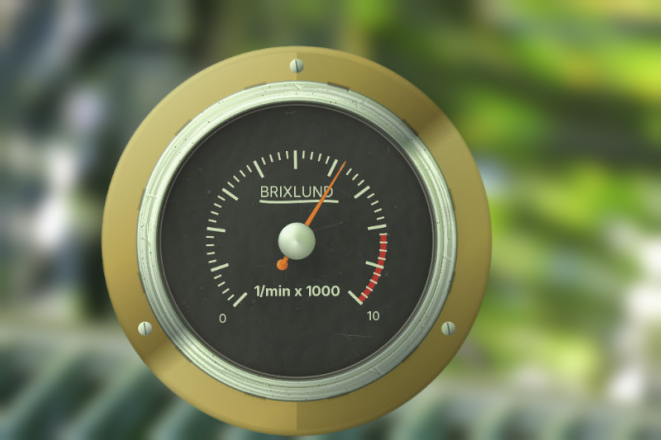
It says 6200 rpm
